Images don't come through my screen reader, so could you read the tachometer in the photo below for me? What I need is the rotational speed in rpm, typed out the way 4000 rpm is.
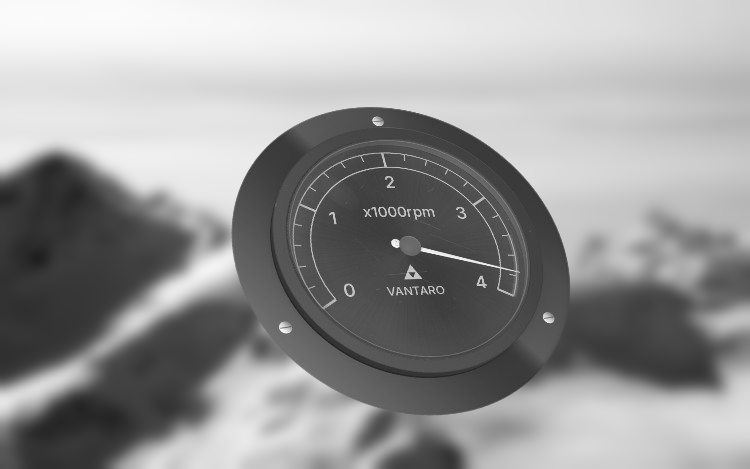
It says 3800 rpm
